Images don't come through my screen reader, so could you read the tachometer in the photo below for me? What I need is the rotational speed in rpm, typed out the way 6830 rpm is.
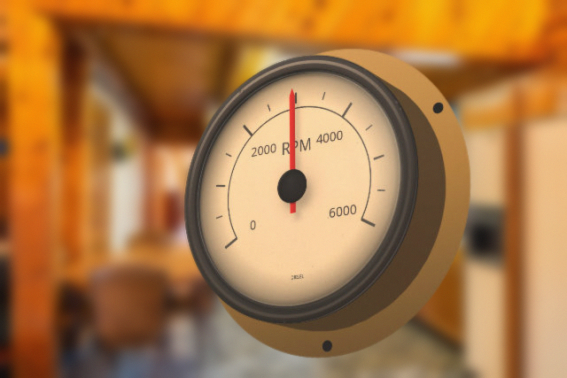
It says 3000 rpm
